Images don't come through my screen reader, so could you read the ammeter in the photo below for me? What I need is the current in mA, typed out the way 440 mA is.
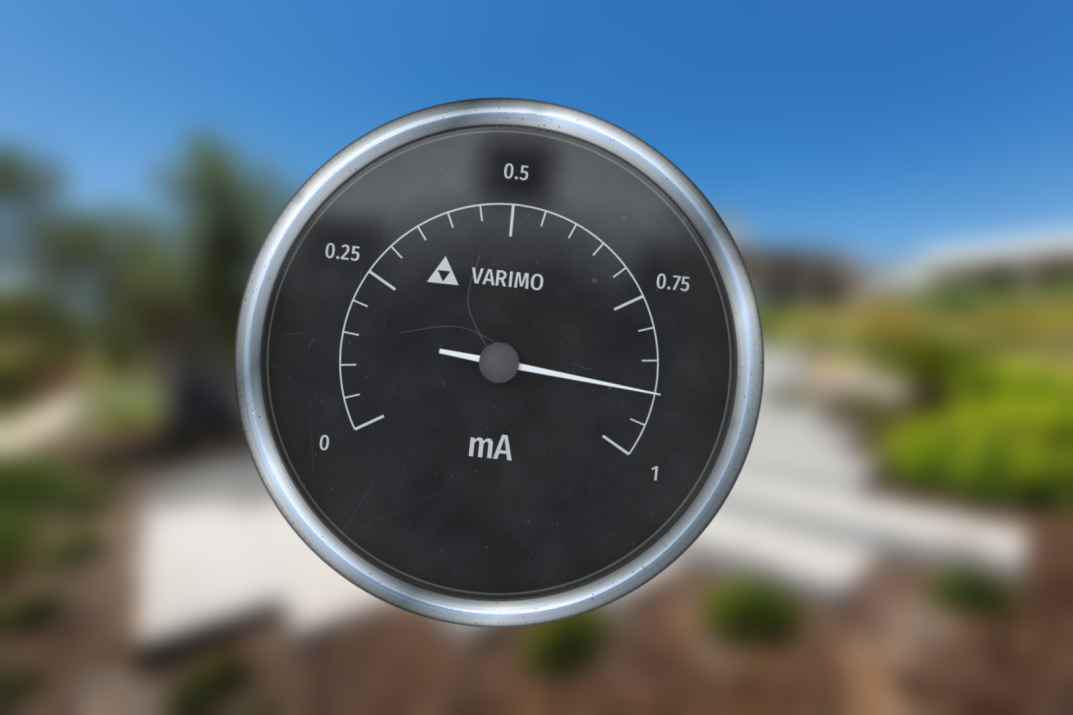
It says 0.9 mA
